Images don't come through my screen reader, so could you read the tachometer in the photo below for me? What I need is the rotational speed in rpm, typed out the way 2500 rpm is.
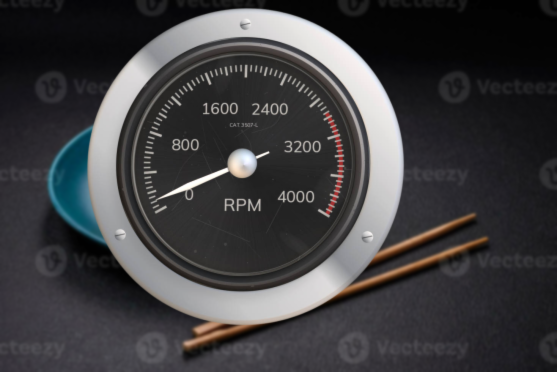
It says 100 rpm
